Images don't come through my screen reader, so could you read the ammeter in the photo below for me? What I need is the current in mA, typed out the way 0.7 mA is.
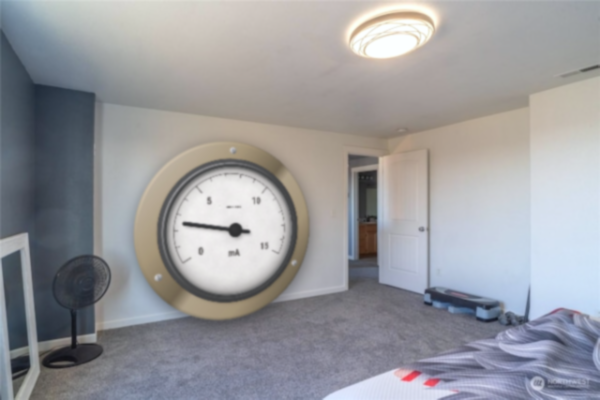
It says 2.5 mA
